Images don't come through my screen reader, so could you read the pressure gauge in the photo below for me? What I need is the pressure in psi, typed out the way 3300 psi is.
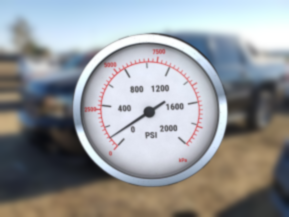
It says 100 psi
